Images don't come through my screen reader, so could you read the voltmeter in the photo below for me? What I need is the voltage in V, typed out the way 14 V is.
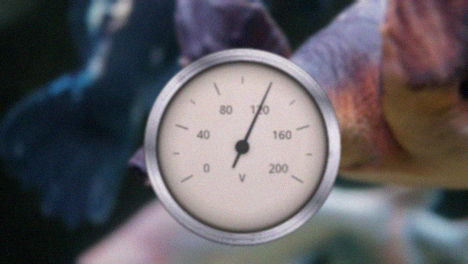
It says 120 V
